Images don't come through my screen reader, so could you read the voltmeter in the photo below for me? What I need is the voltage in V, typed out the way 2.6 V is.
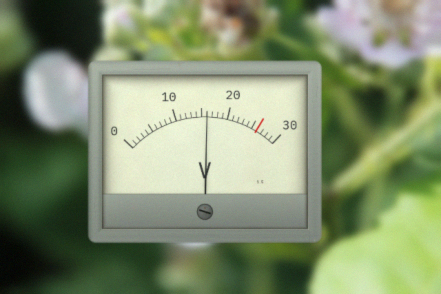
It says 16 V
